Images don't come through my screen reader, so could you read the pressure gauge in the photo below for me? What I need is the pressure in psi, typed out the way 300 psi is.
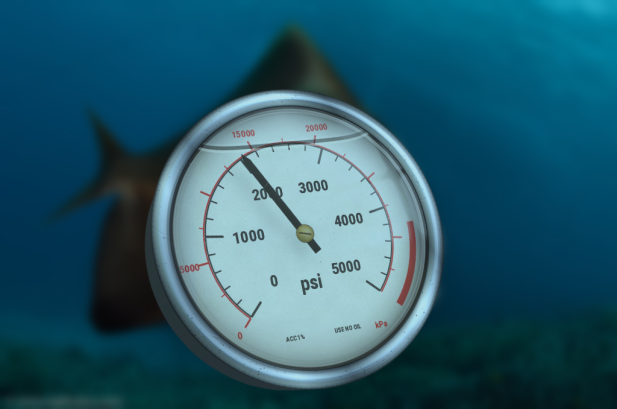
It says 2000 psi
